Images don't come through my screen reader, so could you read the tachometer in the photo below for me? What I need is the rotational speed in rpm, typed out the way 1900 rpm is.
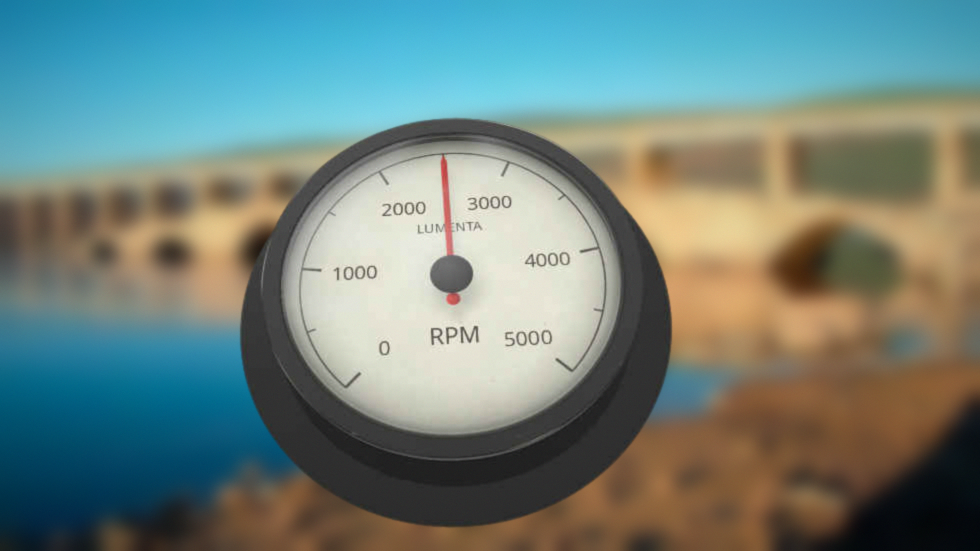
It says 2500 rpm
